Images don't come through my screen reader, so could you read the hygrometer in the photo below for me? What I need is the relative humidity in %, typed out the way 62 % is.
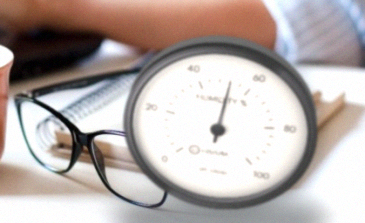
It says 52 %
